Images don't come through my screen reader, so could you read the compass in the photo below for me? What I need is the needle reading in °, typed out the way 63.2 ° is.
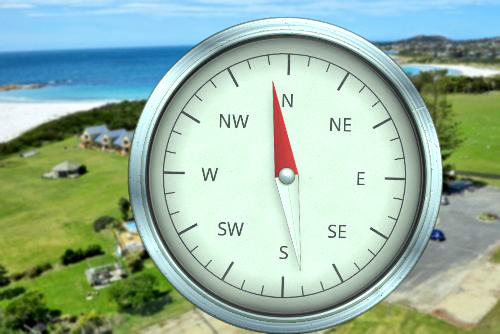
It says 350 °
